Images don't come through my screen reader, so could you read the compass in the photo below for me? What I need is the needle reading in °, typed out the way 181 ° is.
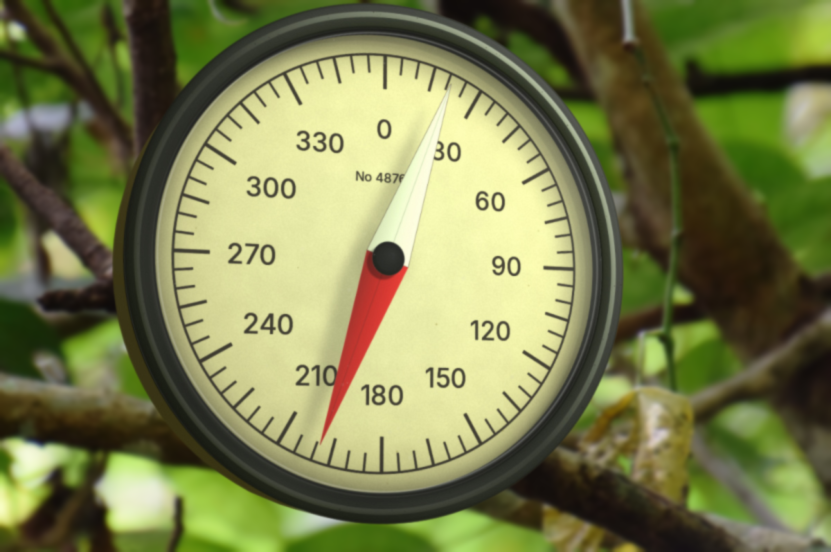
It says 200 °
